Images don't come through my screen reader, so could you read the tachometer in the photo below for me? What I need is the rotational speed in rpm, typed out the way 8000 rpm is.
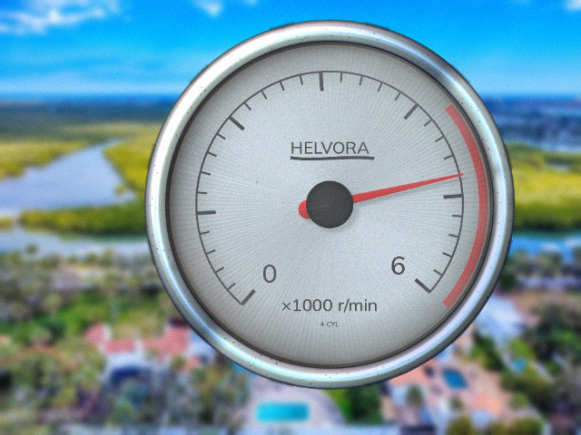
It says 4800 rpm
